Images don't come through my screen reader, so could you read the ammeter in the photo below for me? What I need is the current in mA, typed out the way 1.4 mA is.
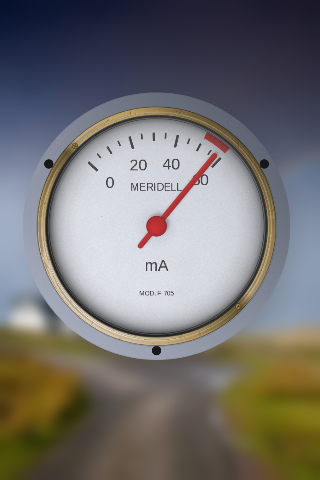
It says 57.5 mA
